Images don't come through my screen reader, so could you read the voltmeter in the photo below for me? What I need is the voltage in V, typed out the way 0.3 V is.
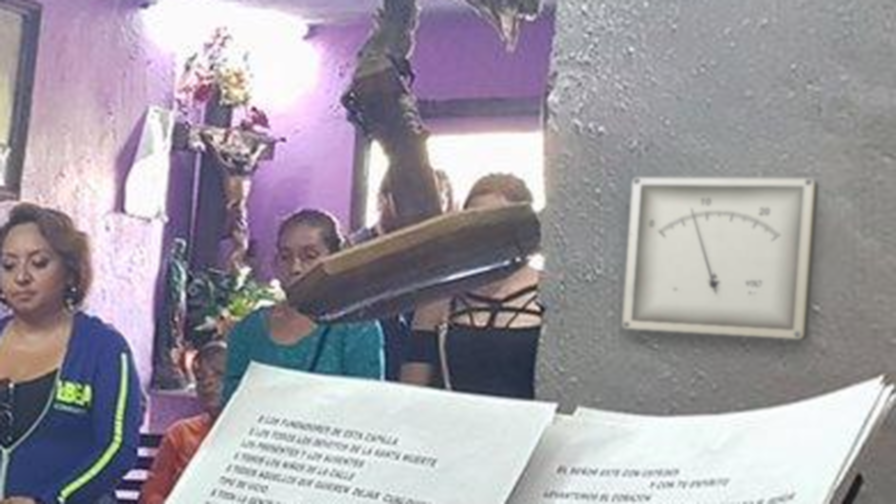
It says 7.5 V
